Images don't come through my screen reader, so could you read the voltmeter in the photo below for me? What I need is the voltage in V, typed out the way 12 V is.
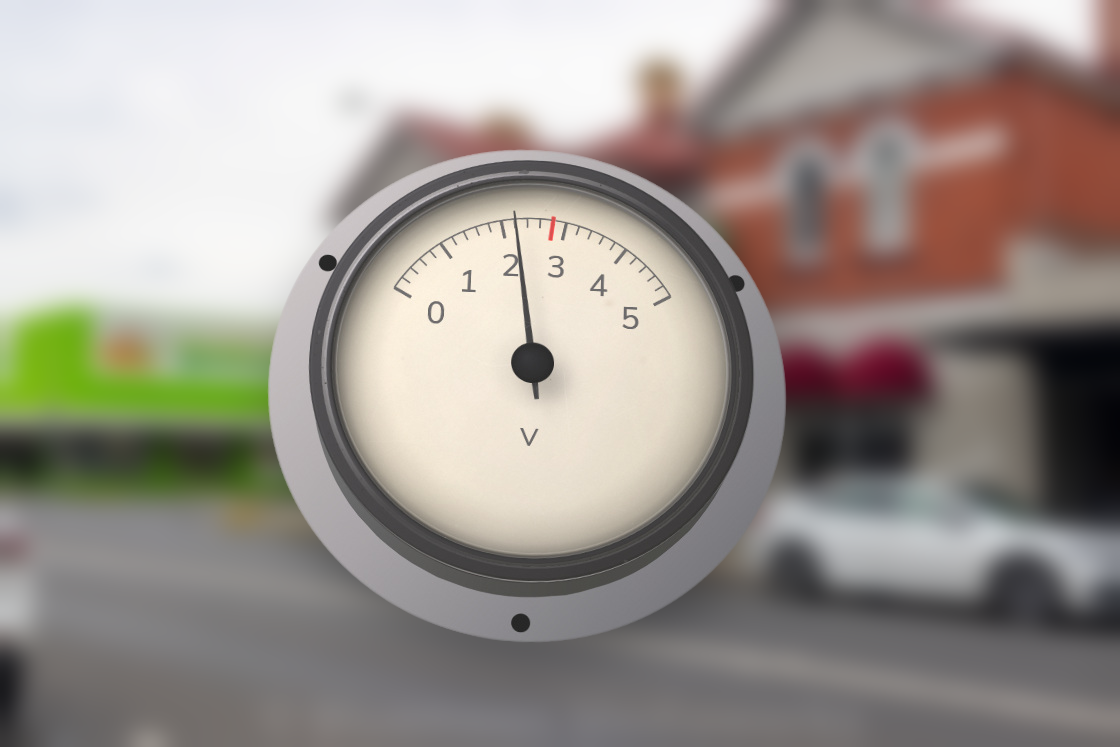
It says 2.2 V
